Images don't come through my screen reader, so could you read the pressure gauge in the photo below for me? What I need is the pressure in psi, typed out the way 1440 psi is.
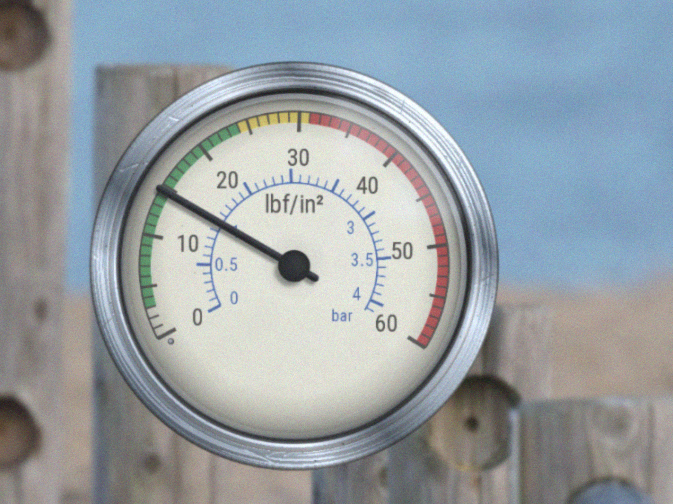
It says 14.5 psi
